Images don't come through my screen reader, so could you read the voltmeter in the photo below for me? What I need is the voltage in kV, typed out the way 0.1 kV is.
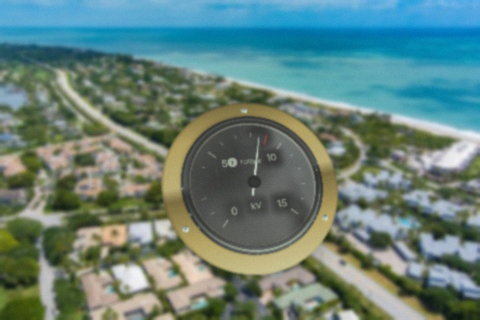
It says 8.5 kV
